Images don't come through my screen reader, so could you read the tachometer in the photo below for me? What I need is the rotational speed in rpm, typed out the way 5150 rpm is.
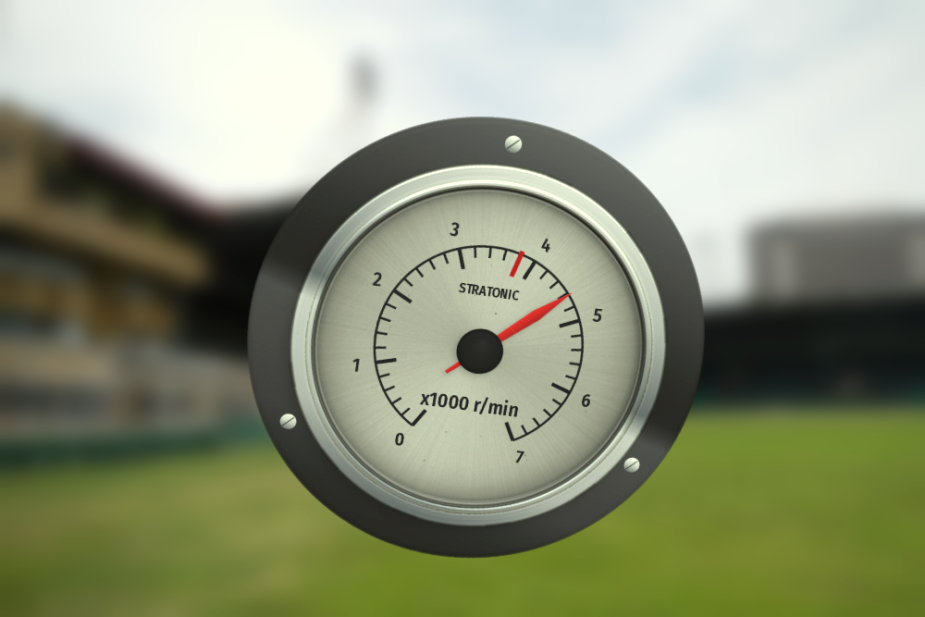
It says 4600 rpm
